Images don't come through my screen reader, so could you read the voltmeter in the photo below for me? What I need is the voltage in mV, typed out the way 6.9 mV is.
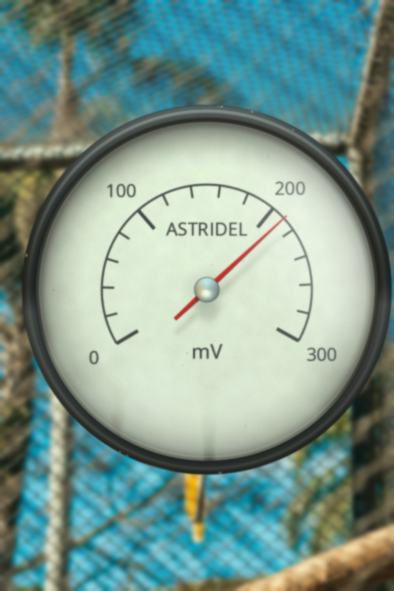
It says 210 mV
